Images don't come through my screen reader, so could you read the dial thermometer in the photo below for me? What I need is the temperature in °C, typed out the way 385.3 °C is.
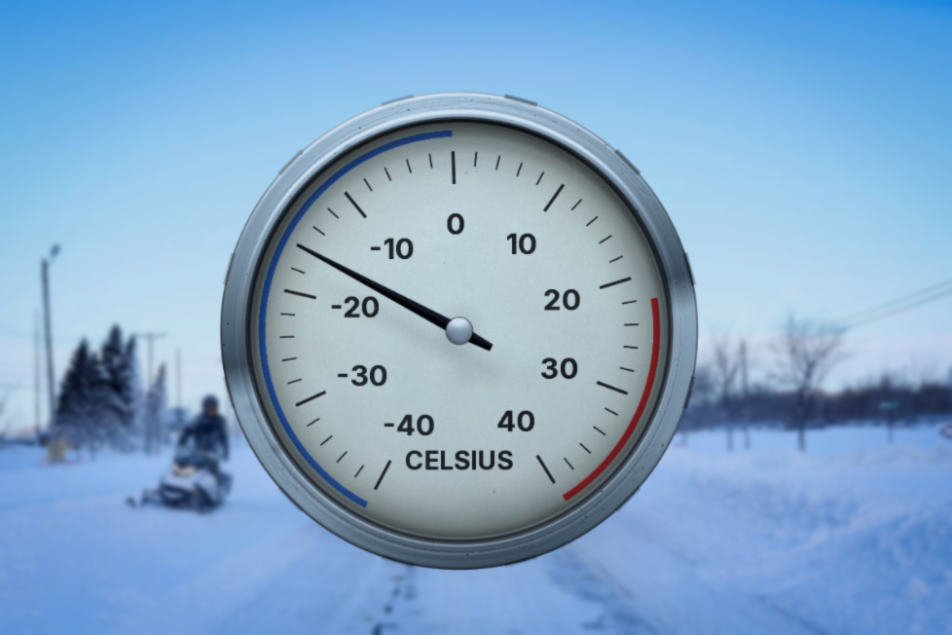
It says -16 °C
